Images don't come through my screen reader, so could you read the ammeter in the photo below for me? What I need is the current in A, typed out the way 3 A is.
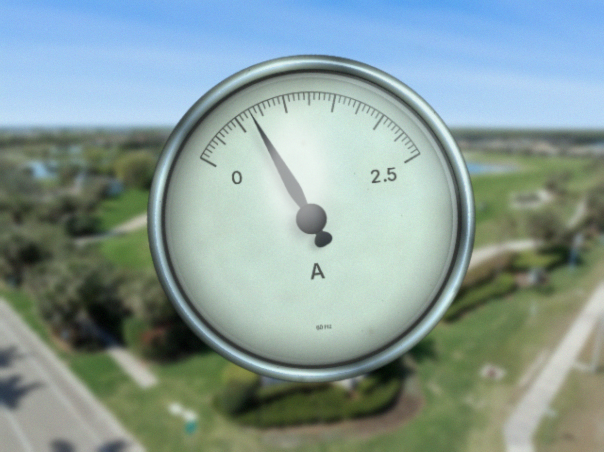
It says 0.65 A
